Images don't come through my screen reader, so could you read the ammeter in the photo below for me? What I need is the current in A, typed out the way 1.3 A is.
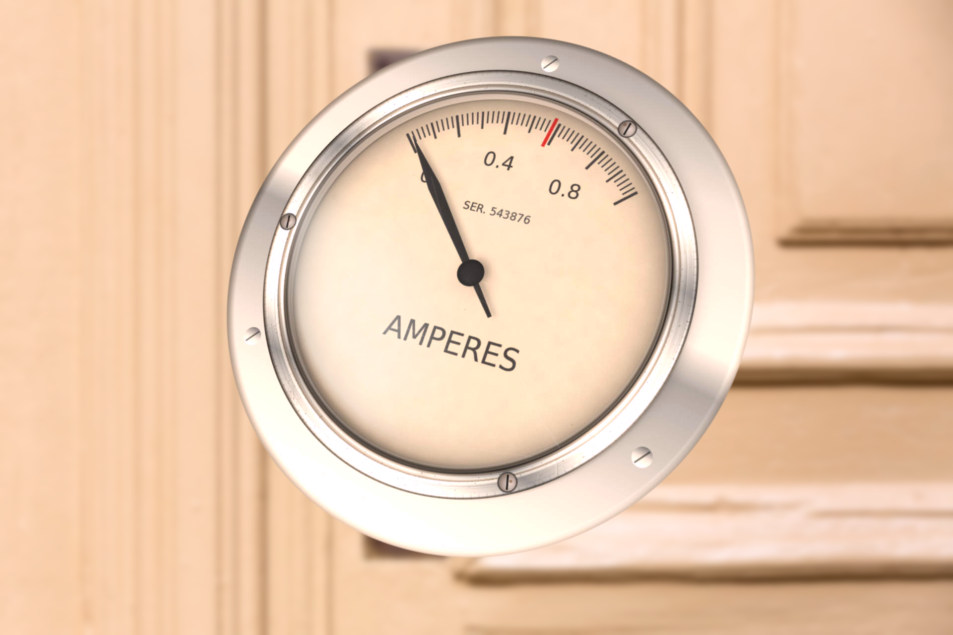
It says 0.02 A
